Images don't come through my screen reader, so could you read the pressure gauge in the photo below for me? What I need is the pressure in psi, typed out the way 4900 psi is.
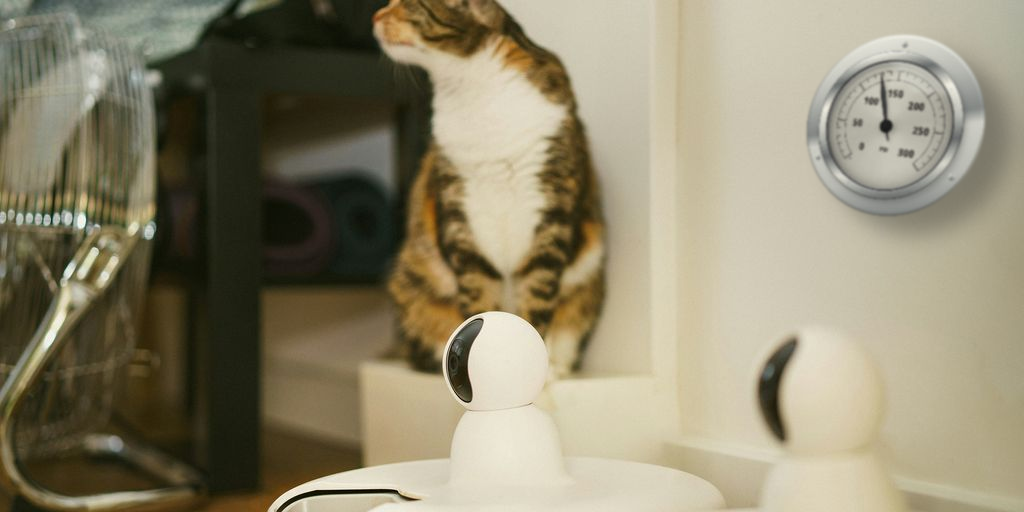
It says 130 psi
